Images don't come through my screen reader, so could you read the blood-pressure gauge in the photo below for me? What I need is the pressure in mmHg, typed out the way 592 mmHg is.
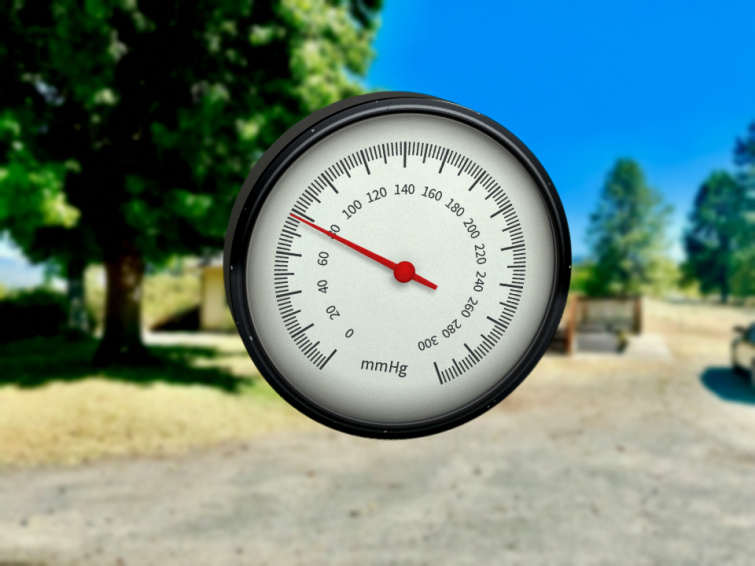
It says 78 mmHg
